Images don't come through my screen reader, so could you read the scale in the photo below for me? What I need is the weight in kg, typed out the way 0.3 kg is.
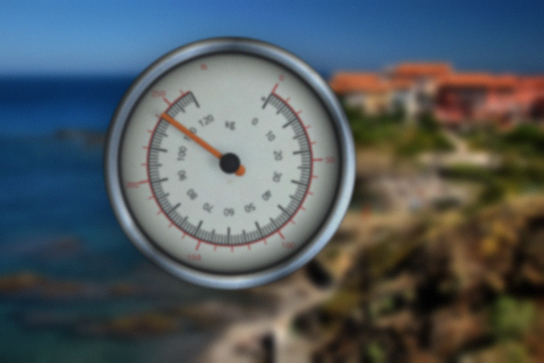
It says 110 kg
